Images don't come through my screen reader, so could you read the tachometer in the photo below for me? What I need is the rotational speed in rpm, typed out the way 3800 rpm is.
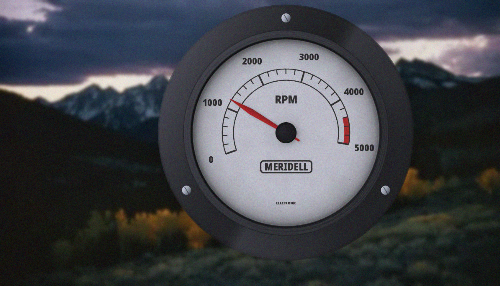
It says 1200 rpm
